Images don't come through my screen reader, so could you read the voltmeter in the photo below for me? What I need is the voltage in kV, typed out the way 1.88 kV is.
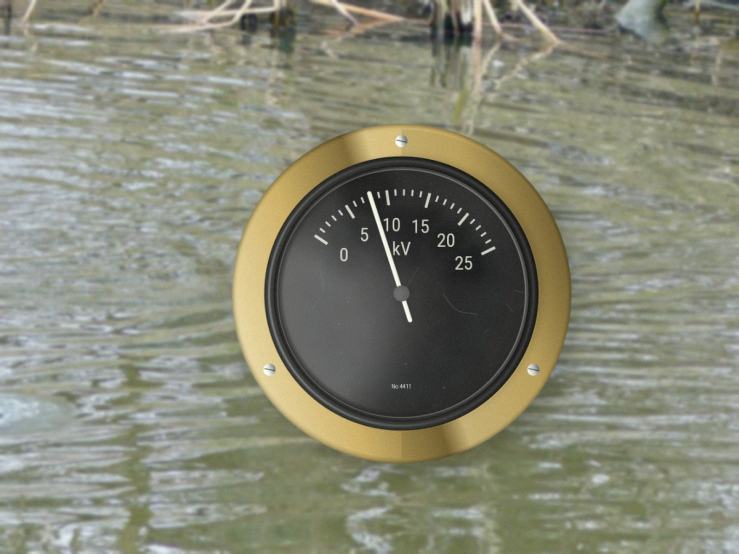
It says 8 kV
